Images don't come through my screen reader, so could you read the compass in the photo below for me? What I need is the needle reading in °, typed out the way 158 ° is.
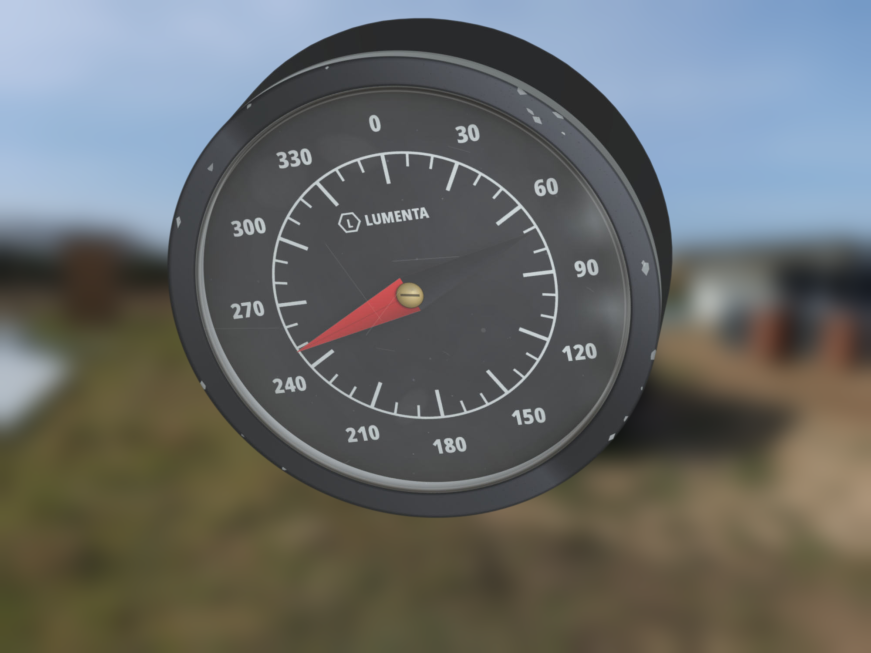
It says 250 °
